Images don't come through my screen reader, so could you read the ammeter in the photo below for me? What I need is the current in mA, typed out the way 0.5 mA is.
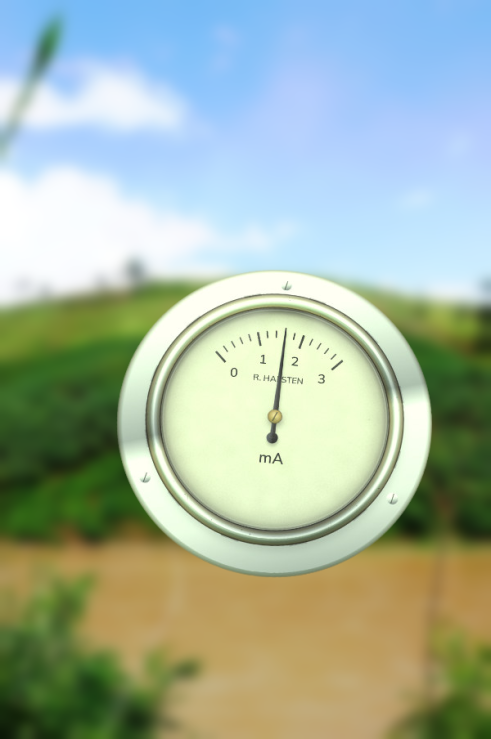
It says 1.6 mA
